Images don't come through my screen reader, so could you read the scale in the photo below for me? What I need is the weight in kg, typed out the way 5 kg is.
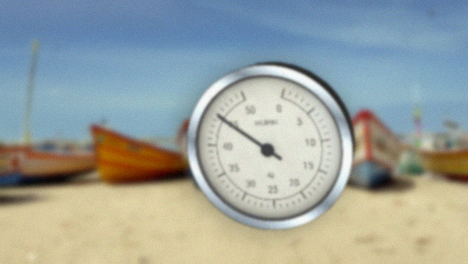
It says 45 kg
